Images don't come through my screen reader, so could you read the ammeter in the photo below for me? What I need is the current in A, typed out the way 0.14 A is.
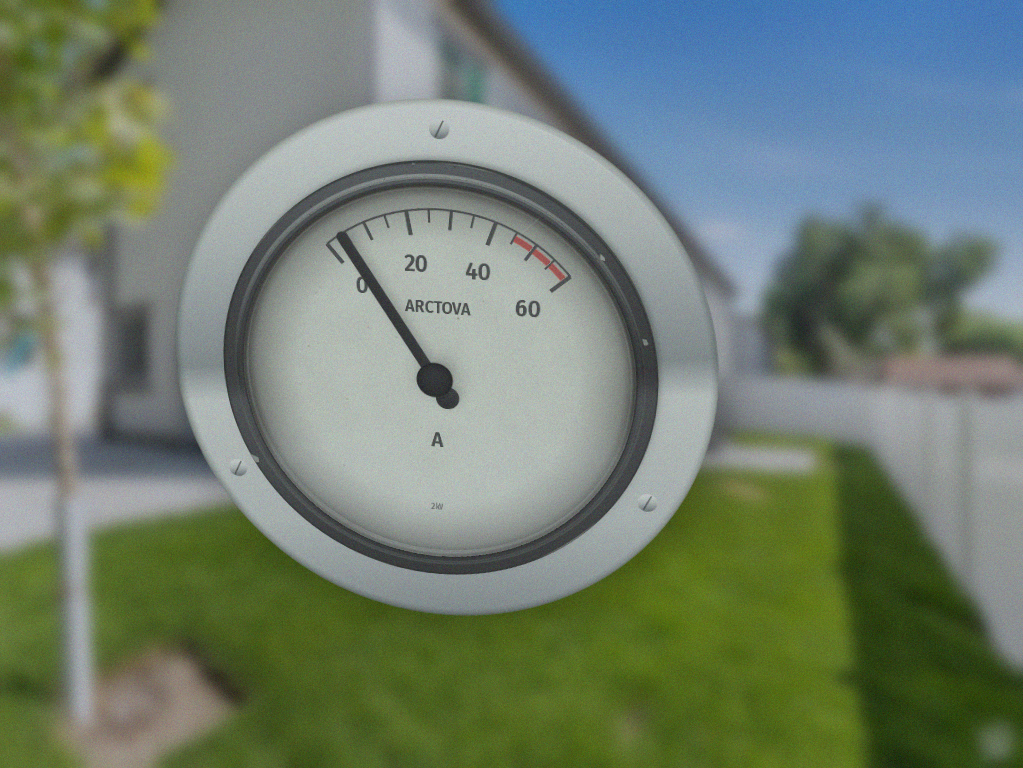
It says 5 A
